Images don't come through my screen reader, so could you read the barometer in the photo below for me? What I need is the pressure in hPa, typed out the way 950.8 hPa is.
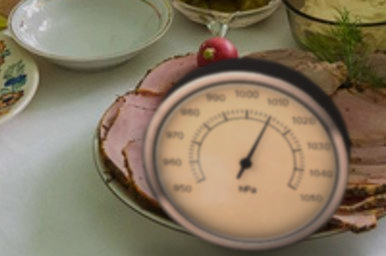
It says 1010 hPa
